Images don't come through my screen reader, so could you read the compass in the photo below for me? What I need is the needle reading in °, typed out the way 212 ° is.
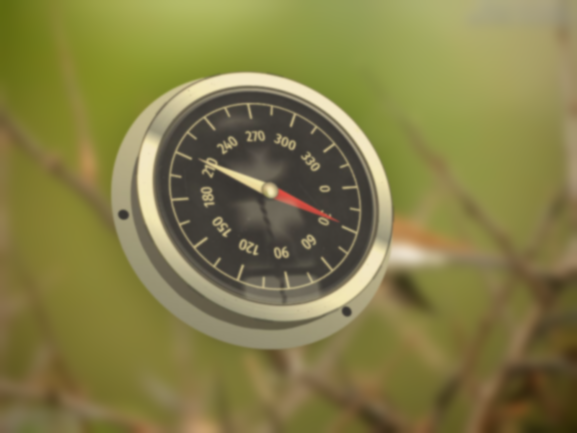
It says 30 °
